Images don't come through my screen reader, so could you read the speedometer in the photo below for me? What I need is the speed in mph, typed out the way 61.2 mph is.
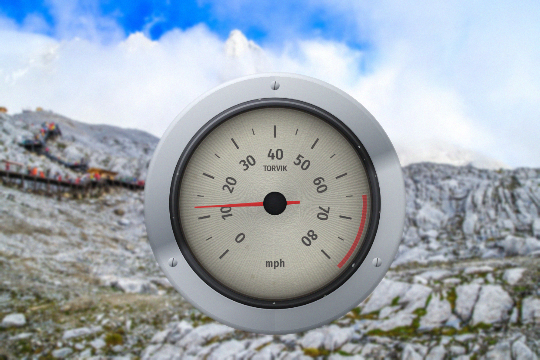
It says 12.5 mph
